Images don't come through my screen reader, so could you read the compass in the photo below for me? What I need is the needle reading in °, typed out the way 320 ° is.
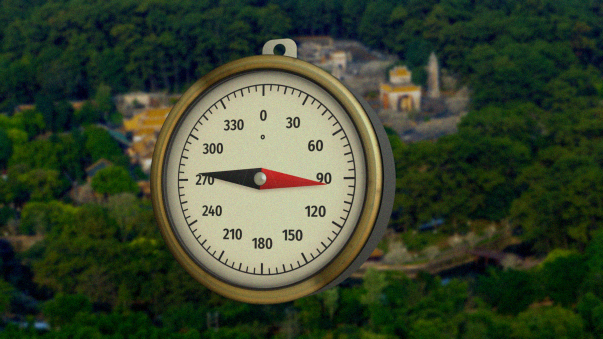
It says 95 °
